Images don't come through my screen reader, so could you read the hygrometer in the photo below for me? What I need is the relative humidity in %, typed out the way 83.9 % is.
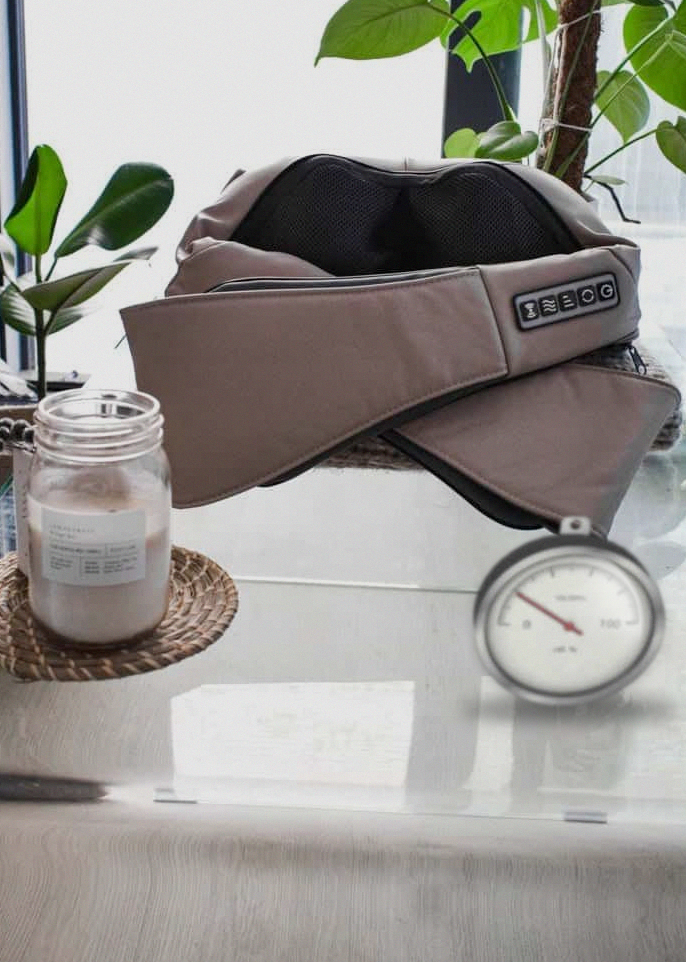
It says 20 %
